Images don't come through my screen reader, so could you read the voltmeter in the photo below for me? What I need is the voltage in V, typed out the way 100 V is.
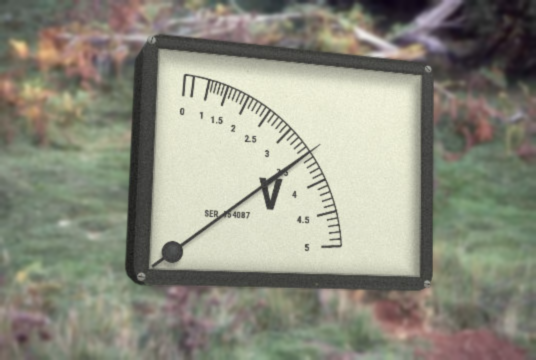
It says 3.5 V
